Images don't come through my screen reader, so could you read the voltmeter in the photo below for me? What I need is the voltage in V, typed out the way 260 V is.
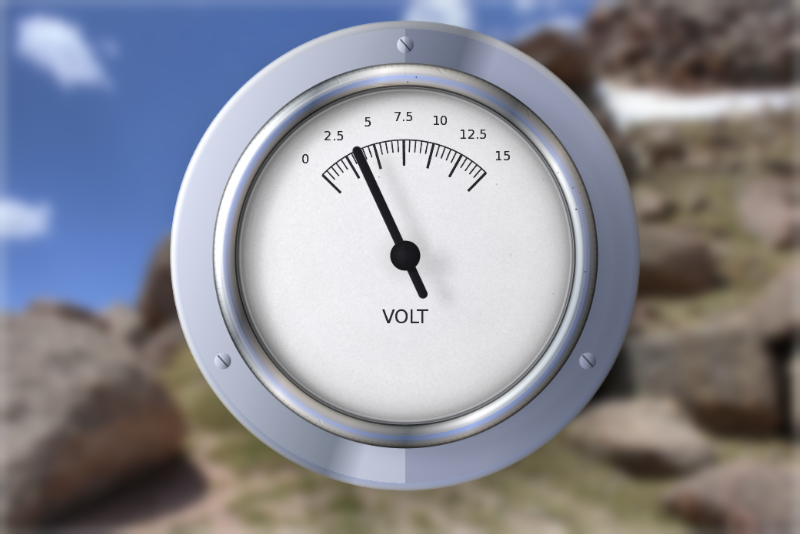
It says 3.5 V
